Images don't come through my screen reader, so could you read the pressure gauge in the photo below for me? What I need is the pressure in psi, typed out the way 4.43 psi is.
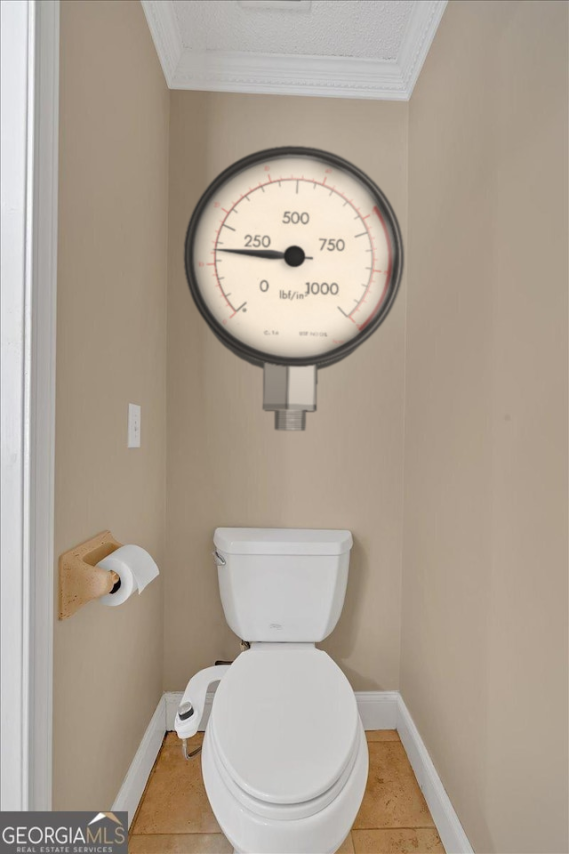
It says 175 psi
